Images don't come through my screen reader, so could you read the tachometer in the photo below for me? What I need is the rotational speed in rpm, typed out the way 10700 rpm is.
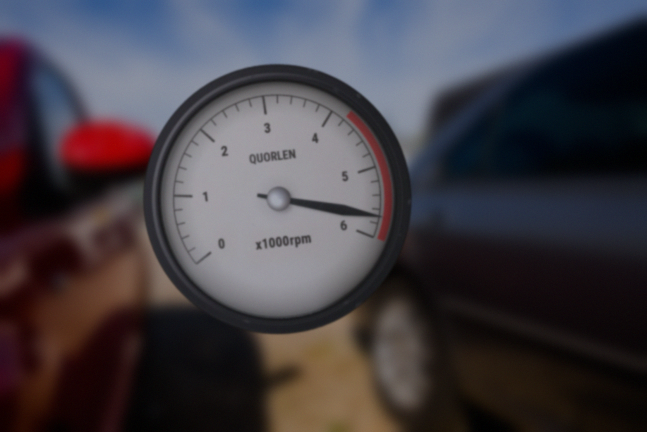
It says 5700 rpm
